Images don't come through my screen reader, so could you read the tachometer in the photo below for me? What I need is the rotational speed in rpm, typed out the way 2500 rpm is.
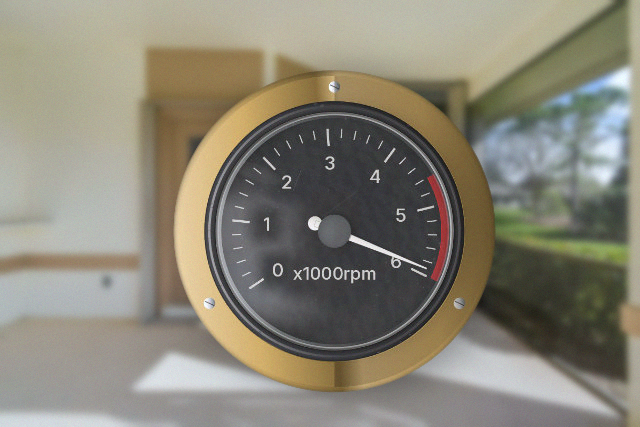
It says 5900 rpm
